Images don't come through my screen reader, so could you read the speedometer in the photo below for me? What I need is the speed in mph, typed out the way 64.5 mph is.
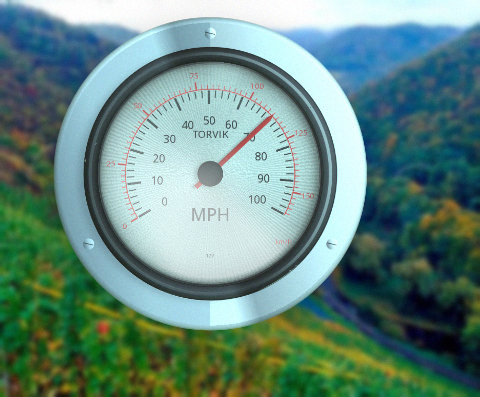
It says 70 mph
